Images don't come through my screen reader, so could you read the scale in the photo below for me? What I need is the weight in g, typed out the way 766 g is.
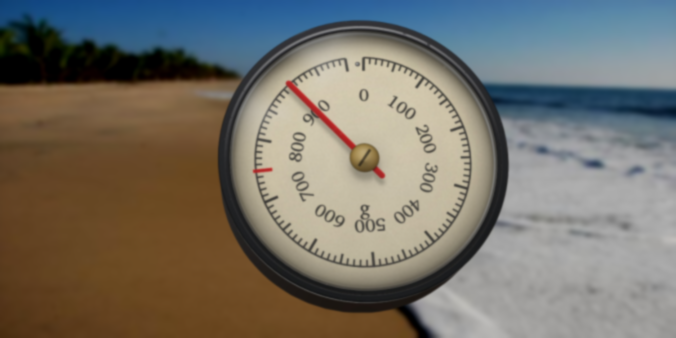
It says 900 g
